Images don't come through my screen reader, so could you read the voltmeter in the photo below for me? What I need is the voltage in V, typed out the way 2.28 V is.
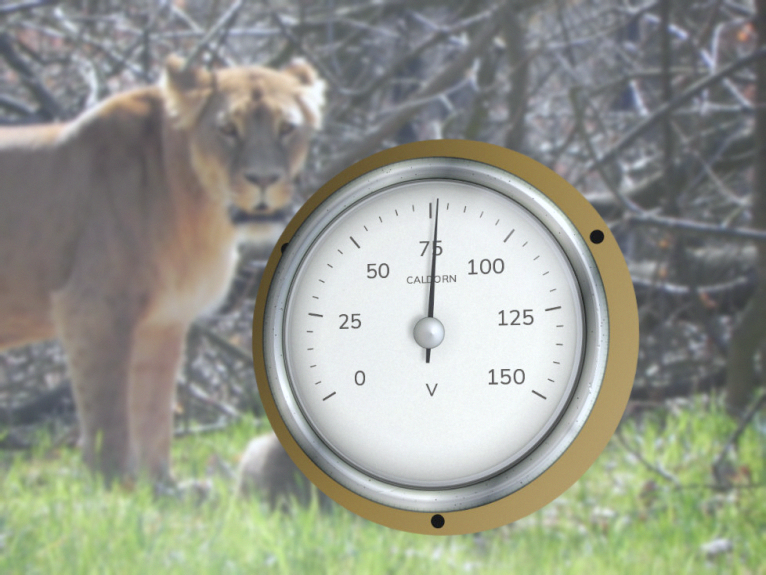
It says 77.5 V
